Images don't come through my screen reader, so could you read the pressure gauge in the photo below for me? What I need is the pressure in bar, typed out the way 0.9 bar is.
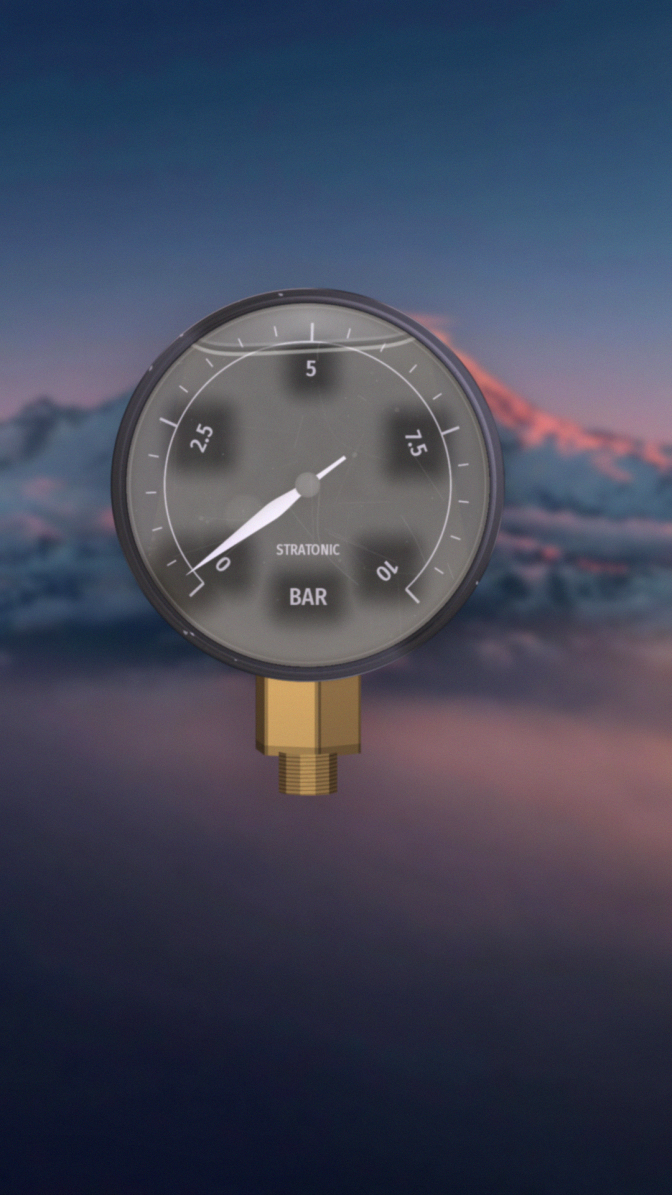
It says 0.25 bar
